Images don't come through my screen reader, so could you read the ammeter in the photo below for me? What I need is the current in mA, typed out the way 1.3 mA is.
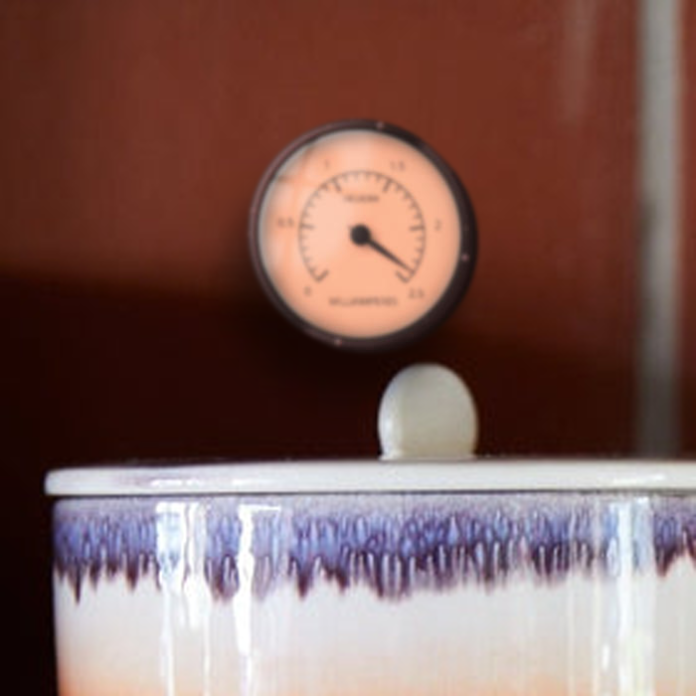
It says 2.4 mA
